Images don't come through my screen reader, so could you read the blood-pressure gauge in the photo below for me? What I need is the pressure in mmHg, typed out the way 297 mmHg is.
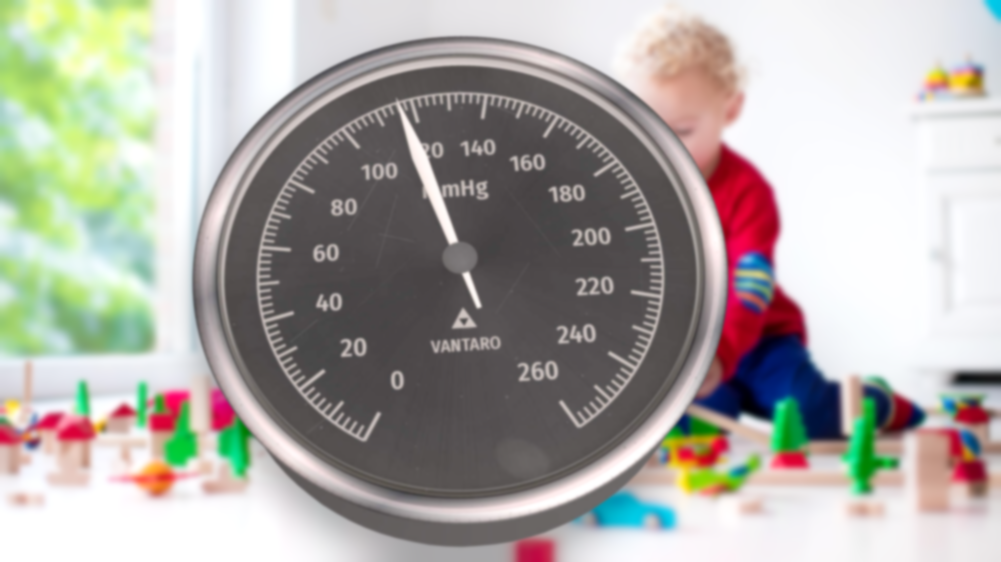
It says 116 mmHg
